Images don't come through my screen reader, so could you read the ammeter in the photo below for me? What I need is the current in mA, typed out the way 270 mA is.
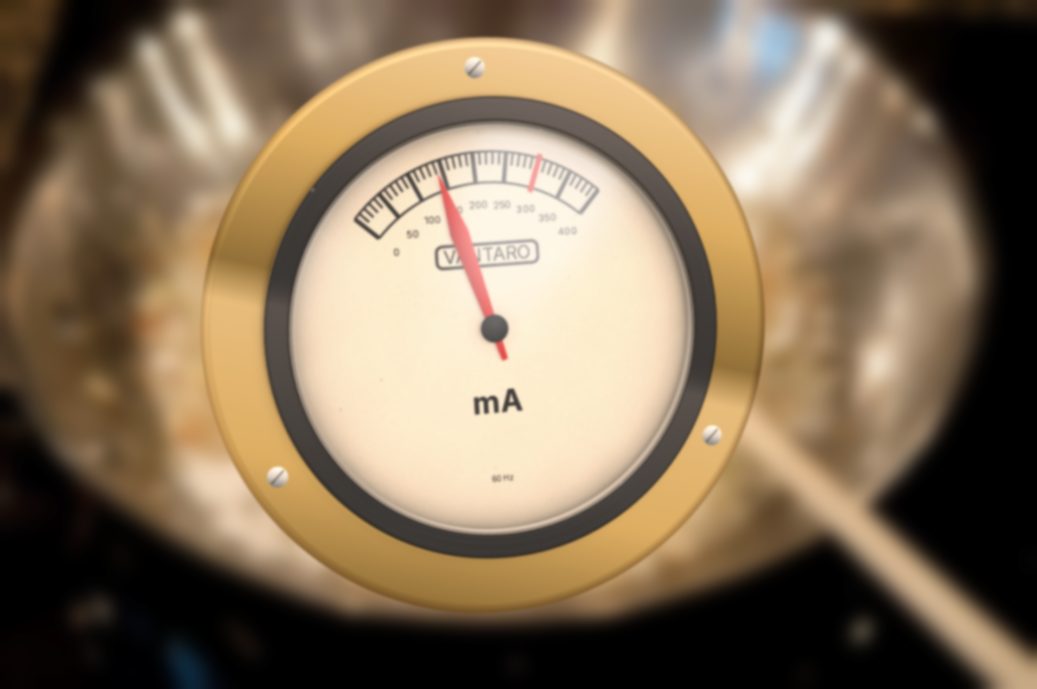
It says 140 mA
